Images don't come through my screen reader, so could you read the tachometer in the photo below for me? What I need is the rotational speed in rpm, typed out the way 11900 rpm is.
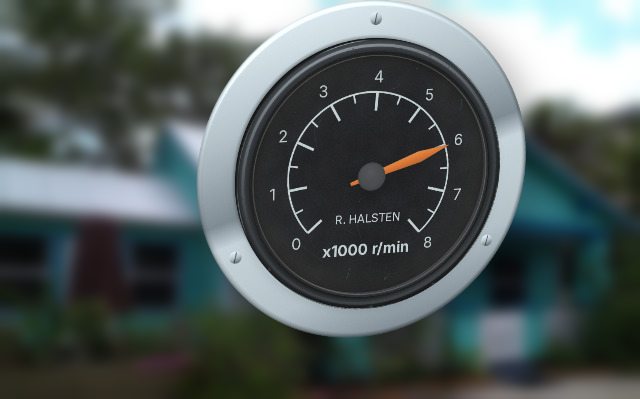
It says 6000 rpm
